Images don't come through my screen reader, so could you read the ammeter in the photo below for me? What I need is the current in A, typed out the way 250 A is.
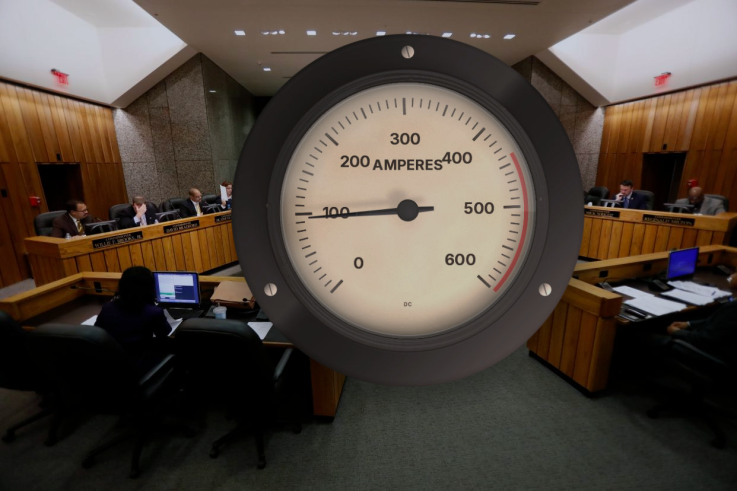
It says 95 A
